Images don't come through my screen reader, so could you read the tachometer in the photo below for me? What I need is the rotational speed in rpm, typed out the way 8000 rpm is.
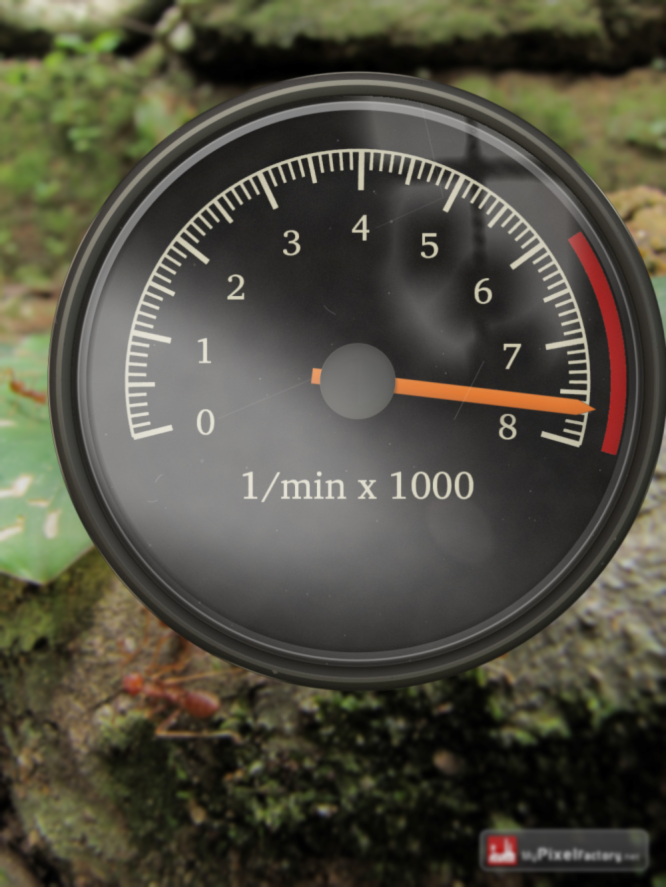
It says 7650 rpm
